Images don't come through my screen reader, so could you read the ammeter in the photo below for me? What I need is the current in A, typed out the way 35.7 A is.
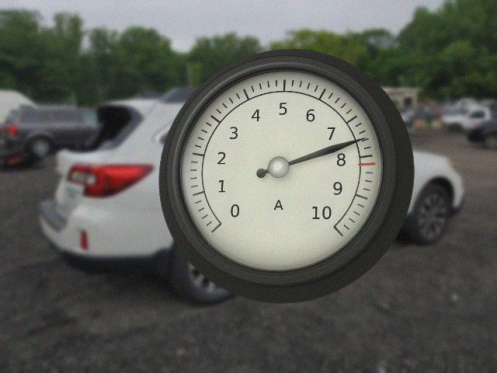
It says 7.6 A
